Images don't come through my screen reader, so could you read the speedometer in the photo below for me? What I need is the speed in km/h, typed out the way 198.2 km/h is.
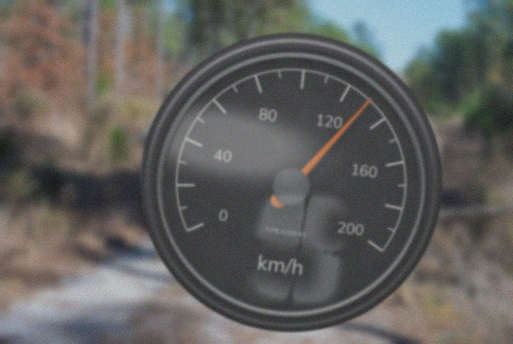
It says 130 km/h
